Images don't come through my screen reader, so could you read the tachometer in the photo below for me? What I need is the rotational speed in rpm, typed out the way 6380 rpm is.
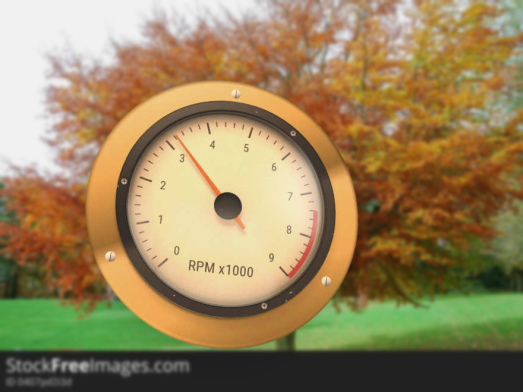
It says 3200 rpm
